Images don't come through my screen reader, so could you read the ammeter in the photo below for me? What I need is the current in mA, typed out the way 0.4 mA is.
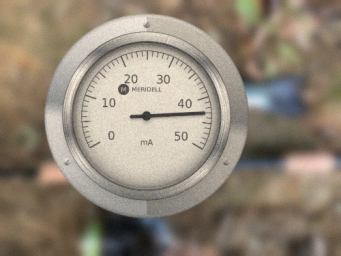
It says 43 mA
